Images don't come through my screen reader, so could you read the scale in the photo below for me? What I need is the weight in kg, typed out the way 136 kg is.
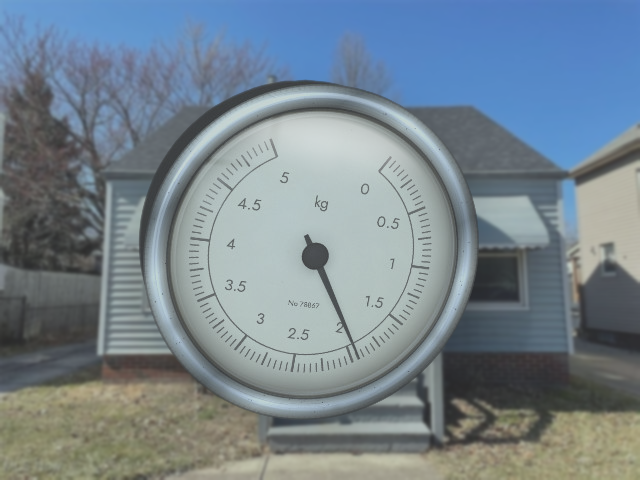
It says 1.95 kg
